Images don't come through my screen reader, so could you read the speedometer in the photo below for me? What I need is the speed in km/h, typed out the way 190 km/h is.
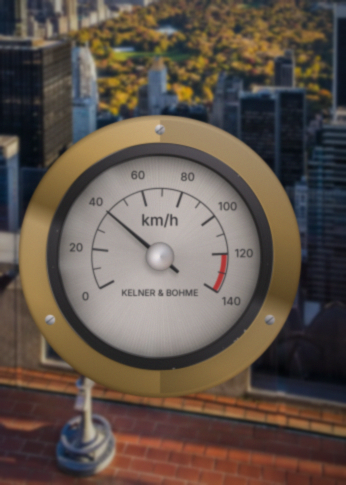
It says 40 km/h
